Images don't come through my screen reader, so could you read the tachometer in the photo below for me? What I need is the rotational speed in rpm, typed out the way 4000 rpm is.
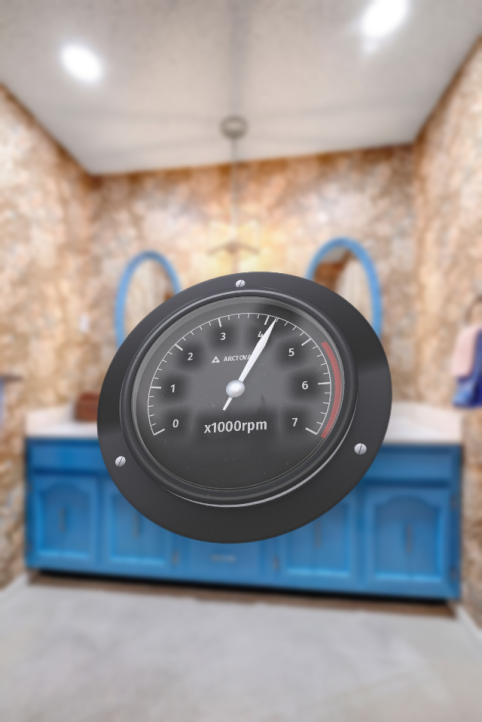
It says 4200 rpm
